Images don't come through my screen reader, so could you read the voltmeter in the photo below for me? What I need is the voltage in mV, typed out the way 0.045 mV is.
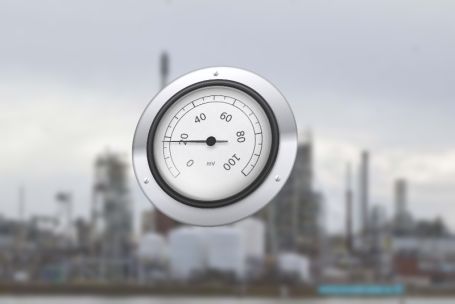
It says 17.5 mV
